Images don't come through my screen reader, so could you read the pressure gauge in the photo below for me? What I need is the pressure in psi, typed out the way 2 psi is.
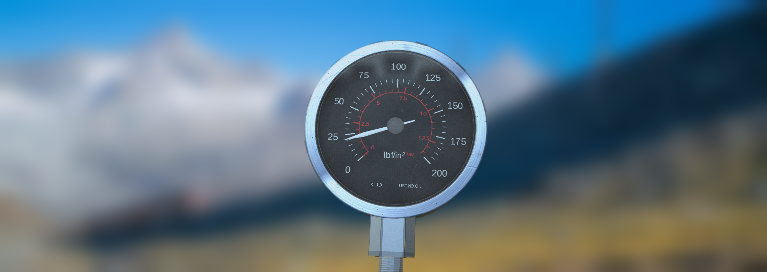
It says 20 psi
